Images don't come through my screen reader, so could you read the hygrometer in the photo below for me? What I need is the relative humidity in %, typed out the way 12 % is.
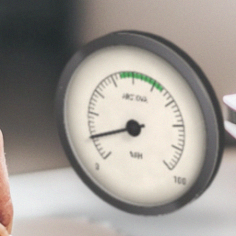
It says 10 %
